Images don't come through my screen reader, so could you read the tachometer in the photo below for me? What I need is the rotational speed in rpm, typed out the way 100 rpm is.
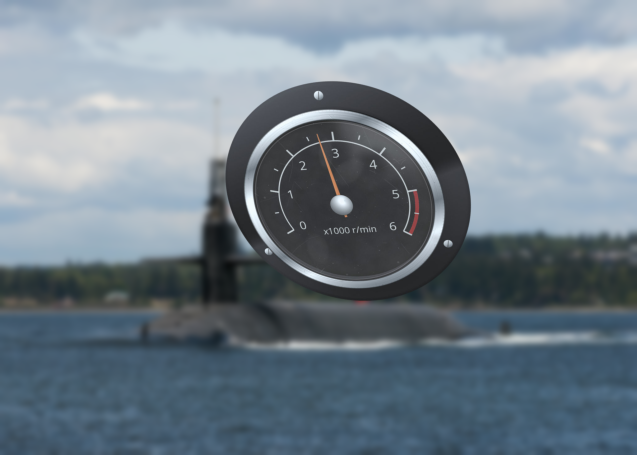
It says 2750 rpm
